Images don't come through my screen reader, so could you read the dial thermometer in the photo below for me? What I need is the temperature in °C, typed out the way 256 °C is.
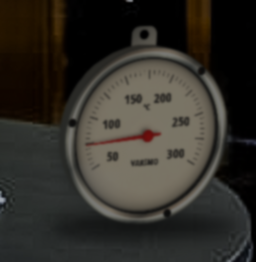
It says 75 °C
